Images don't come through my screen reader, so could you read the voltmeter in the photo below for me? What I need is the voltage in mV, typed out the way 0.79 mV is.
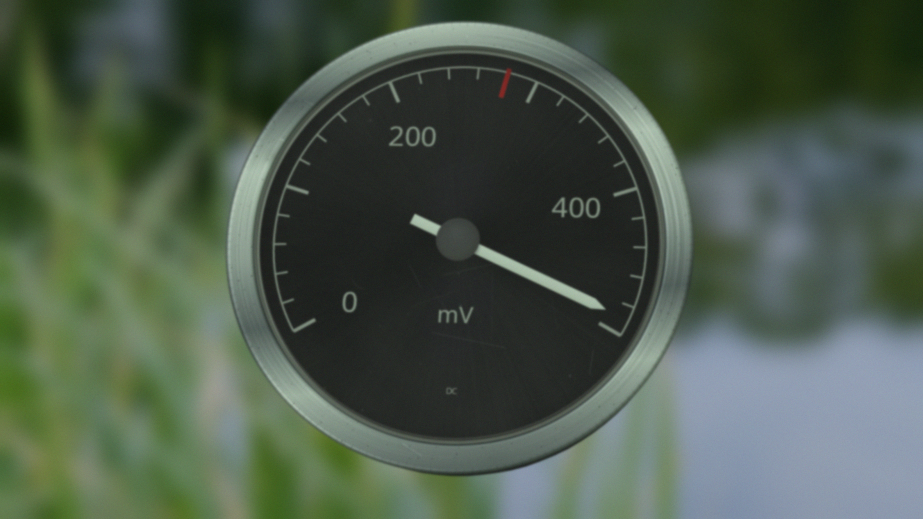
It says 490 mV
